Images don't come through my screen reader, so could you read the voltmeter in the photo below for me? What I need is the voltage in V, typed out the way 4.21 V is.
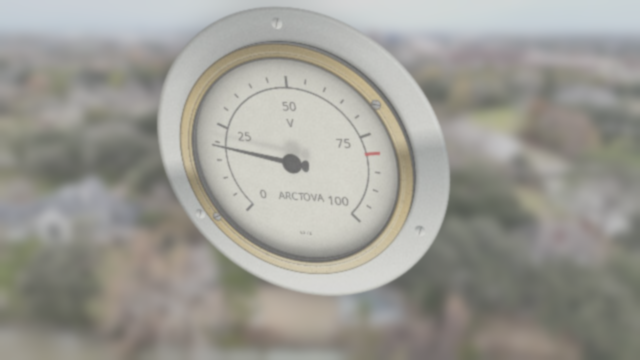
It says 20 V
